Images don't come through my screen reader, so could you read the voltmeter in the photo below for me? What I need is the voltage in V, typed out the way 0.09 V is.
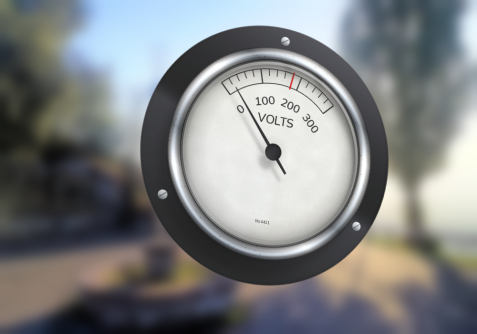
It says 20 V
